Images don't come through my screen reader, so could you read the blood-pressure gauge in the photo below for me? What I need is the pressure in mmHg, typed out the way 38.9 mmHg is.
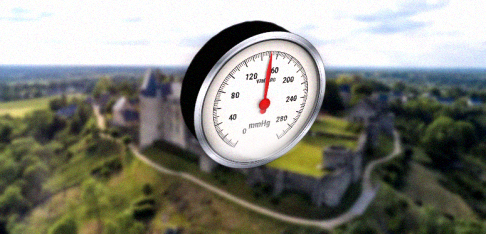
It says 150 mmHg
